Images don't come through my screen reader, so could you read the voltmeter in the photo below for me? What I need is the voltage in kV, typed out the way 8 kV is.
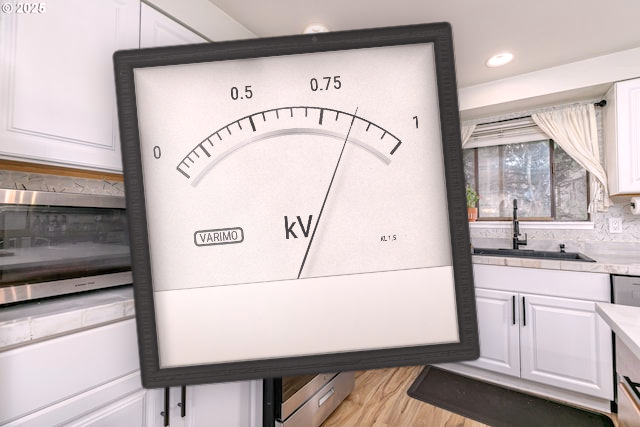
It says 0.85 kV
